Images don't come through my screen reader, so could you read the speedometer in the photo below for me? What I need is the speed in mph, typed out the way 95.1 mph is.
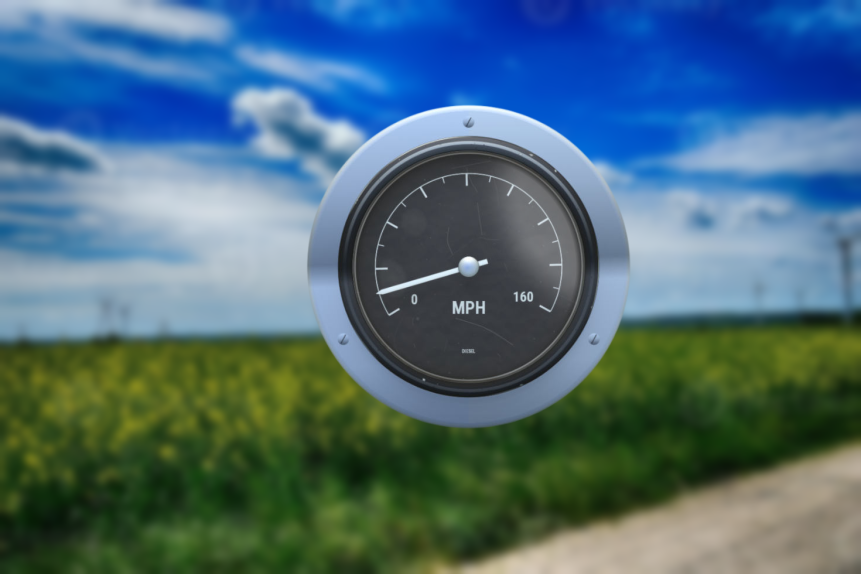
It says 10 mph
